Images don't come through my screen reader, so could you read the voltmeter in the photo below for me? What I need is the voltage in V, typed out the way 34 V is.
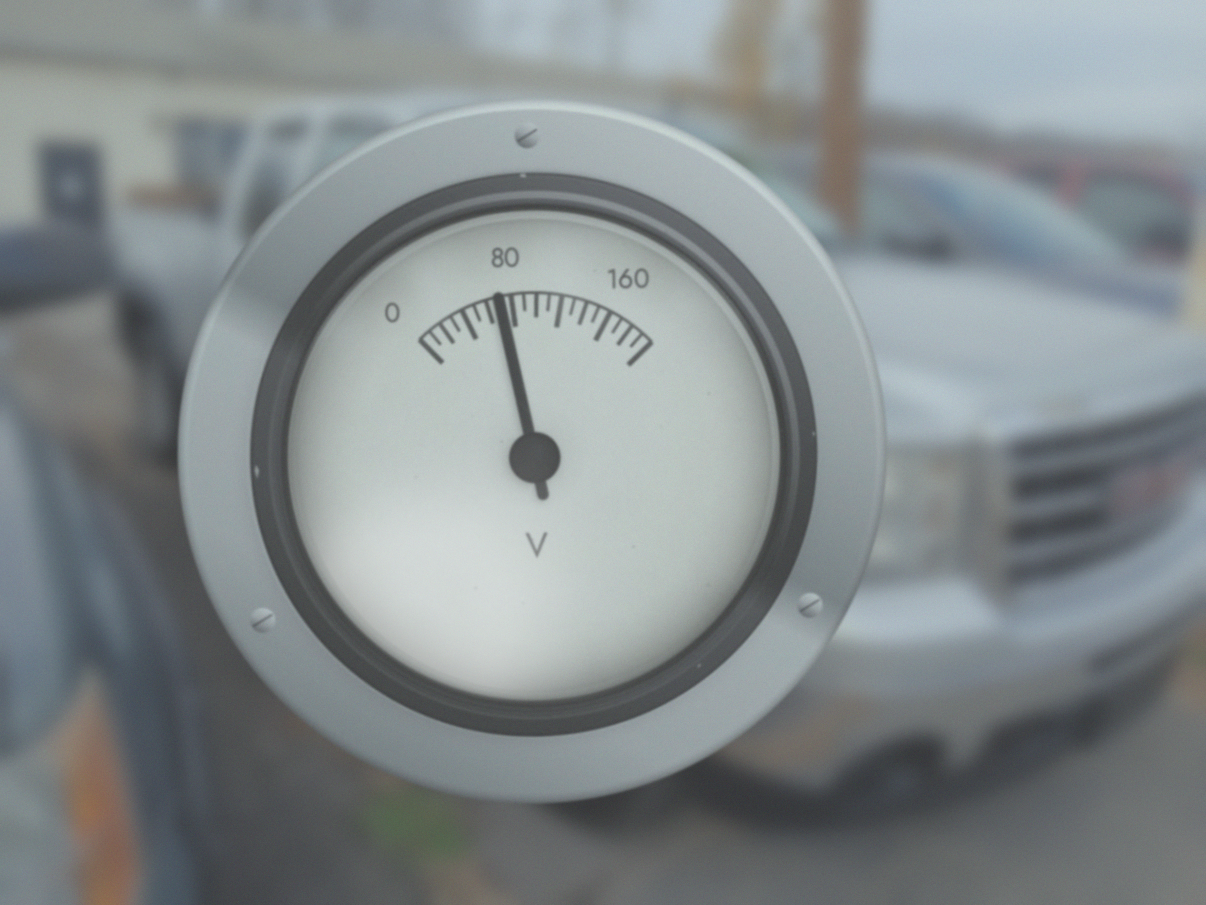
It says 70 V
